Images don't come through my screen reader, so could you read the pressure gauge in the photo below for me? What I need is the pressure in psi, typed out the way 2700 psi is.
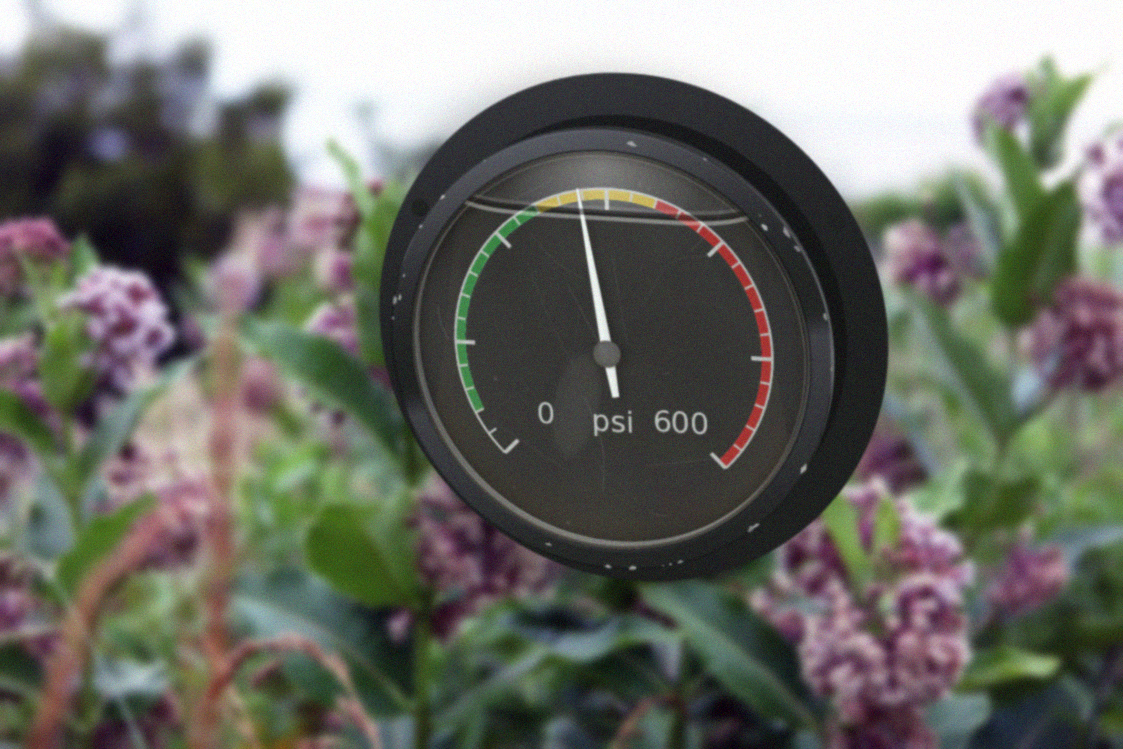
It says 280 psi
